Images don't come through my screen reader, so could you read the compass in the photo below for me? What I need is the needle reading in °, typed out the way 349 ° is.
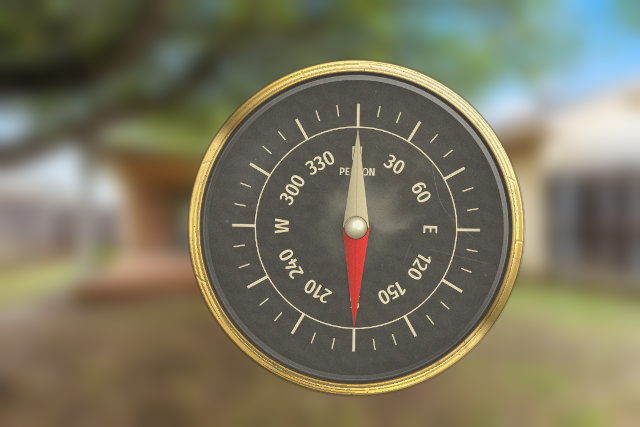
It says 180 °
